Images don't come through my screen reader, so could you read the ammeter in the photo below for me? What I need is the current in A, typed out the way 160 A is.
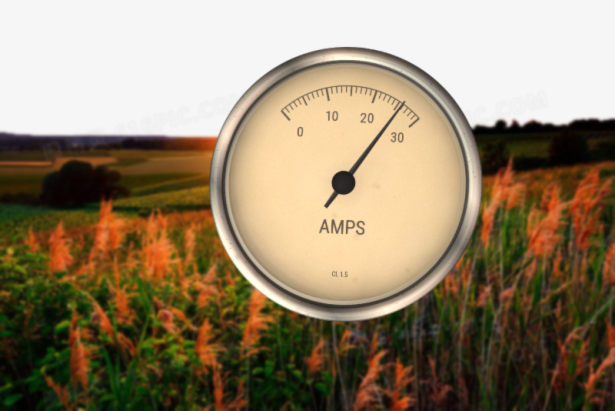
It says 26 A
